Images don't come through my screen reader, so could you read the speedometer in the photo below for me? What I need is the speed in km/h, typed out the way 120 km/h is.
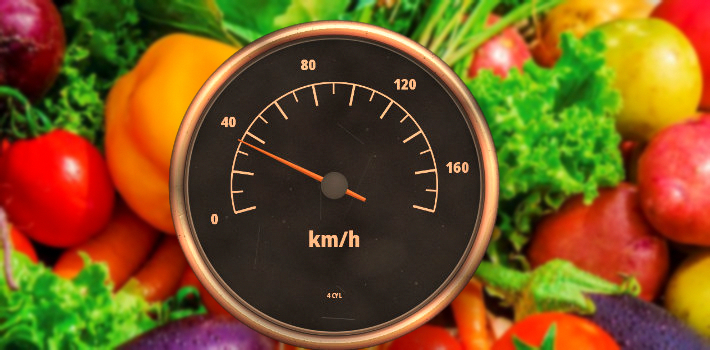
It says 35 km/h
